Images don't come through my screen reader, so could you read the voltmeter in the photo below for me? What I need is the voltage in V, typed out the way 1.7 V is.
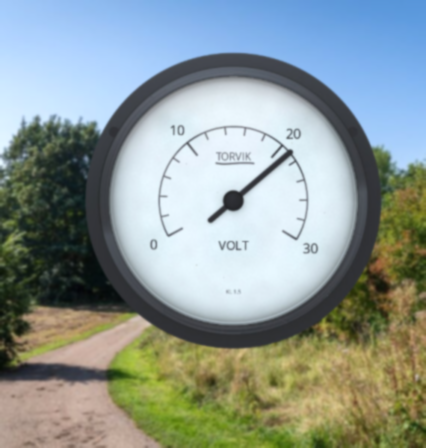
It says 21 V
